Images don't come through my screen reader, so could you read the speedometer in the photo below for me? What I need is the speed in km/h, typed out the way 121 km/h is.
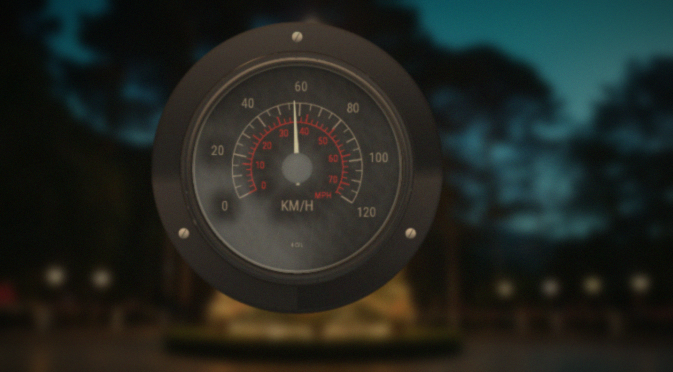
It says 57.5 km/h
